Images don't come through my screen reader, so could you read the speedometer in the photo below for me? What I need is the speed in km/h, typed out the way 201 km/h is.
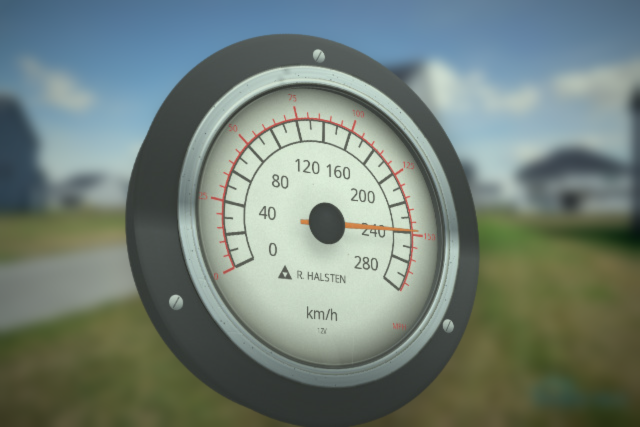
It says 240 km/h
